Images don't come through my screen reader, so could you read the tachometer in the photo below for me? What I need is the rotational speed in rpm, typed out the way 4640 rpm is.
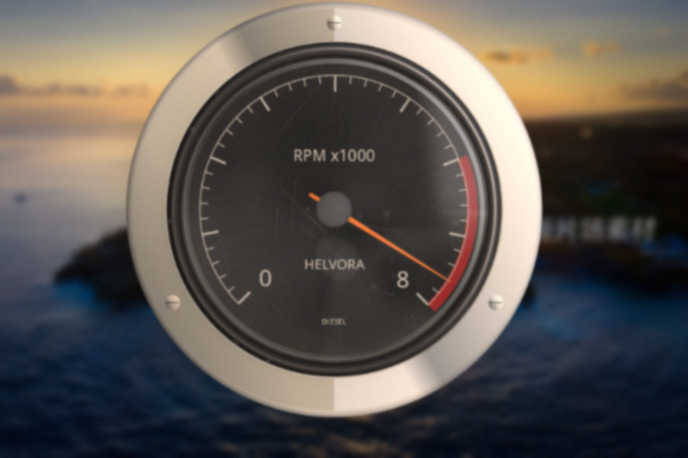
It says 7600 rpm
